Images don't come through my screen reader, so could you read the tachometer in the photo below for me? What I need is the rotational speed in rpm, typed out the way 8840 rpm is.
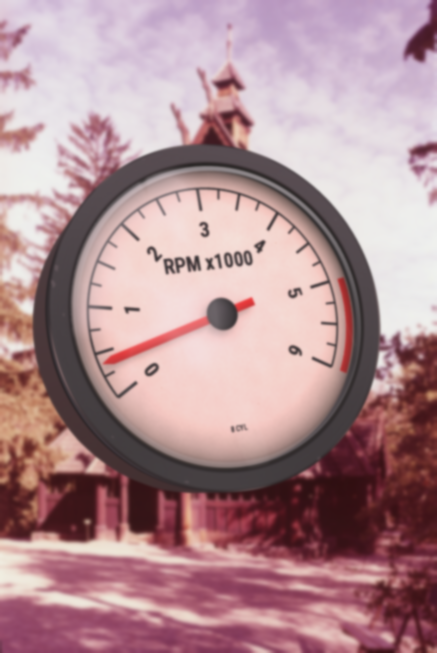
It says 375 rpm
